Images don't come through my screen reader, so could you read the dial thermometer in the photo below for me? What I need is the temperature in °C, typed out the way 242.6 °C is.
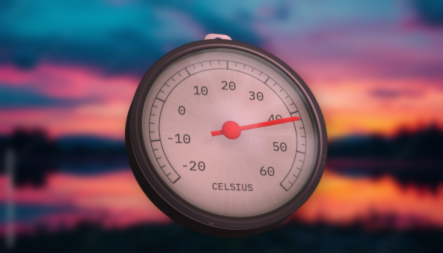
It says 42 °C
